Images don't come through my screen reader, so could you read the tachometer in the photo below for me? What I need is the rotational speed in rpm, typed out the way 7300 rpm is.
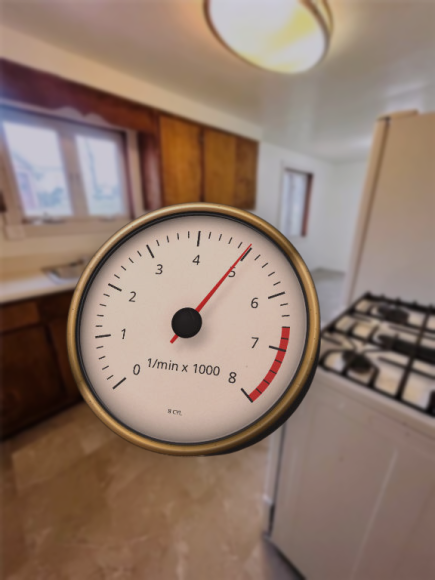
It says 5000 rpm
